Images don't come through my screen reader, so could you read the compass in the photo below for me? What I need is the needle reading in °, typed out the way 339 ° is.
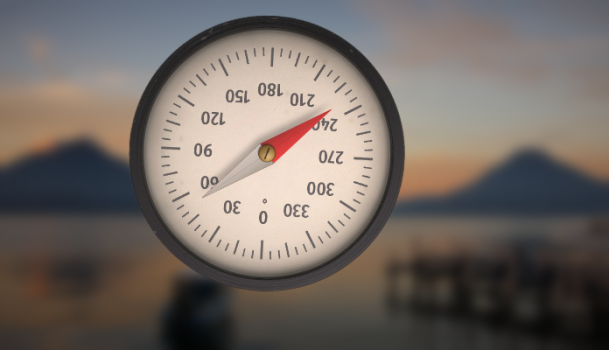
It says 232.5 °
